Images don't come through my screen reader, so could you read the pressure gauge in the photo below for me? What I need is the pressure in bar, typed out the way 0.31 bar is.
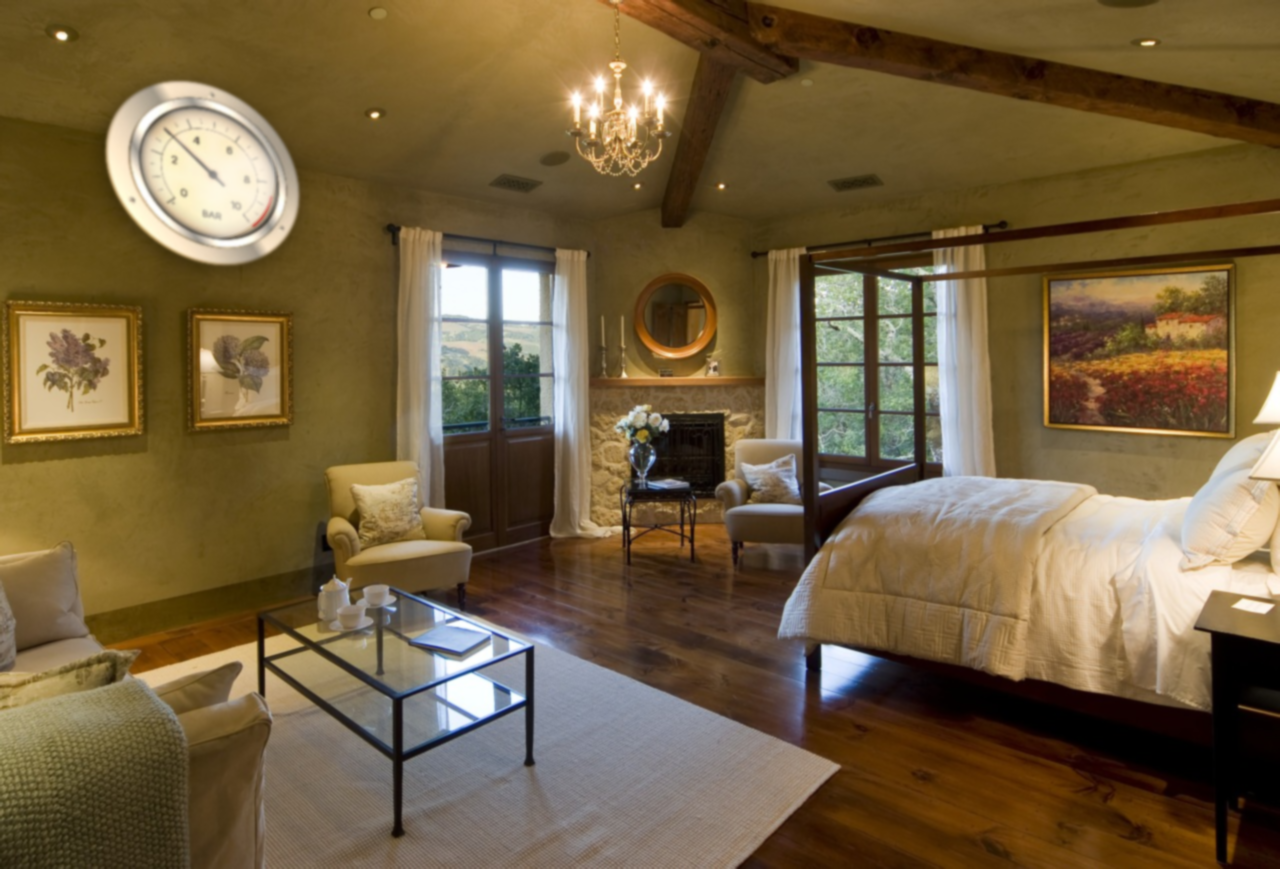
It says 3 bar
